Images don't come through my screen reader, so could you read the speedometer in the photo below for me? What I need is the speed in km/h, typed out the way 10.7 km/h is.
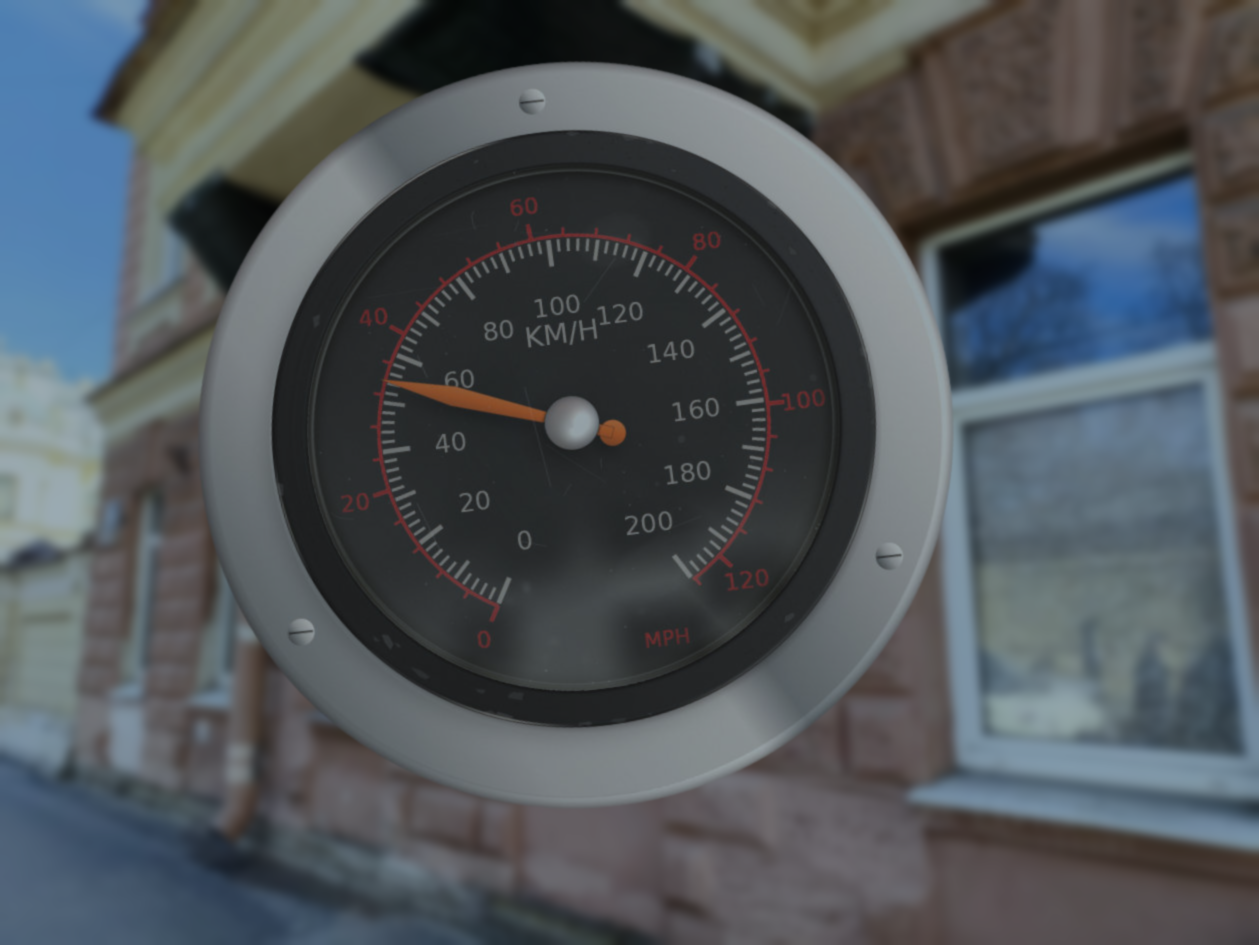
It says 54 km/h
